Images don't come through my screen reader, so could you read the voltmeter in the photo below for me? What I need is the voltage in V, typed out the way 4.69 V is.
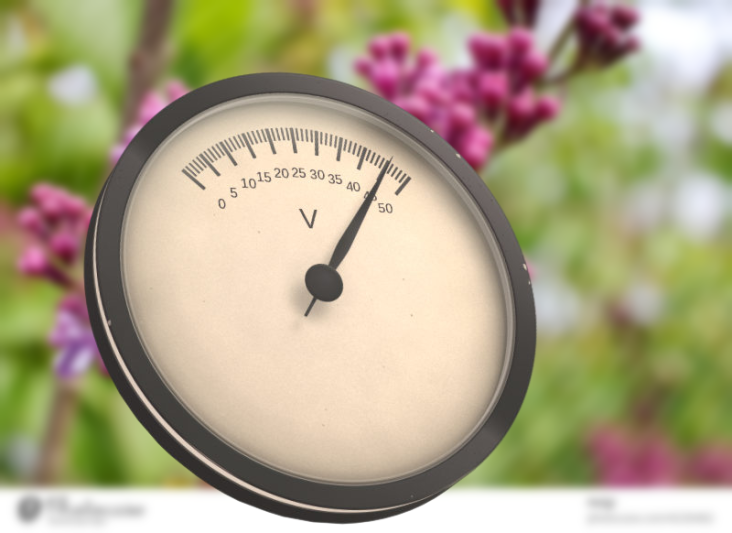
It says 45 V
